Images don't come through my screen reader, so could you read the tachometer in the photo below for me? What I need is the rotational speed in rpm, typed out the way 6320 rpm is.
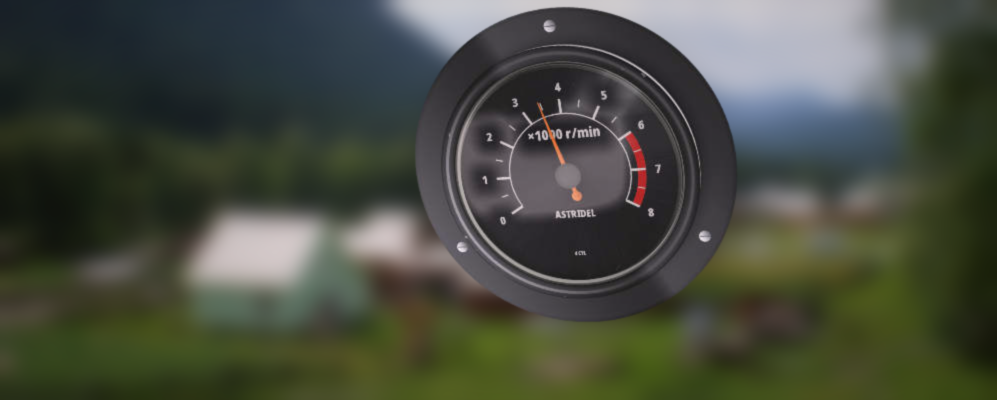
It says 3500 rpm
